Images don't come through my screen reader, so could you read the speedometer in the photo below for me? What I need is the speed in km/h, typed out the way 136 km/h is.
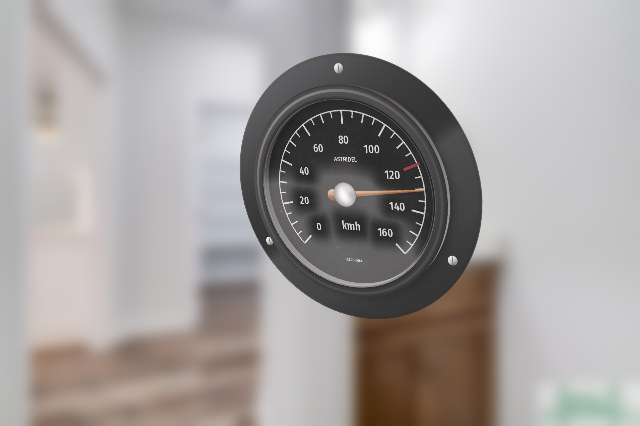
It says 130 km/h
